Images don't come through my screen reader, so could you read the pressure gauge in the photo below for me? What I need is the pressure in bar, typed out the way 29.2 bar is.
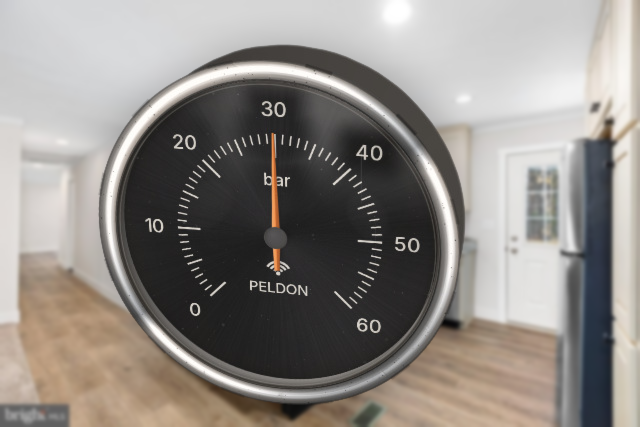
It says 30 bar
